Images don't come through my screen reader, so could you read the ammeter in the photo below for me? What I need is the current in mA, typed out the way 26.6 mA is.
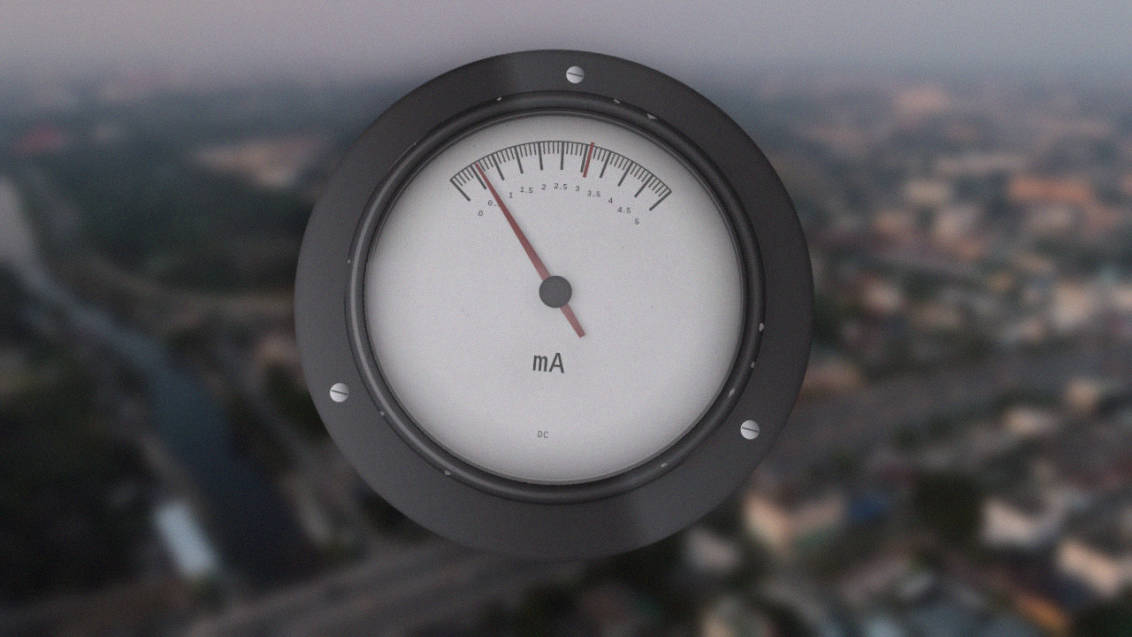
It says 0.6 mA
